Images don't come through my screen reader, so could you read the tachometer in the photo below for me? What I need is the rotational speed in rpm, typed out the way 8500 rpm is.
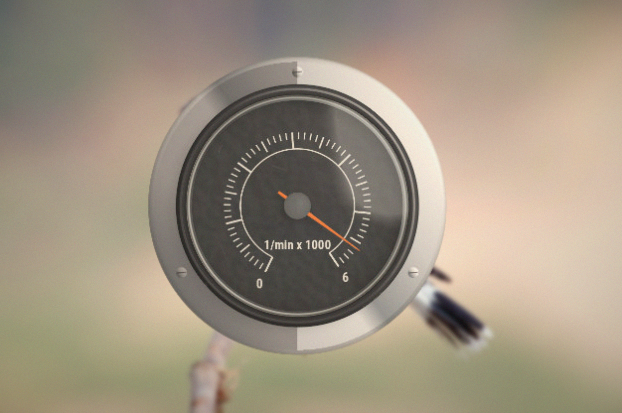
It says 5600 rpm
